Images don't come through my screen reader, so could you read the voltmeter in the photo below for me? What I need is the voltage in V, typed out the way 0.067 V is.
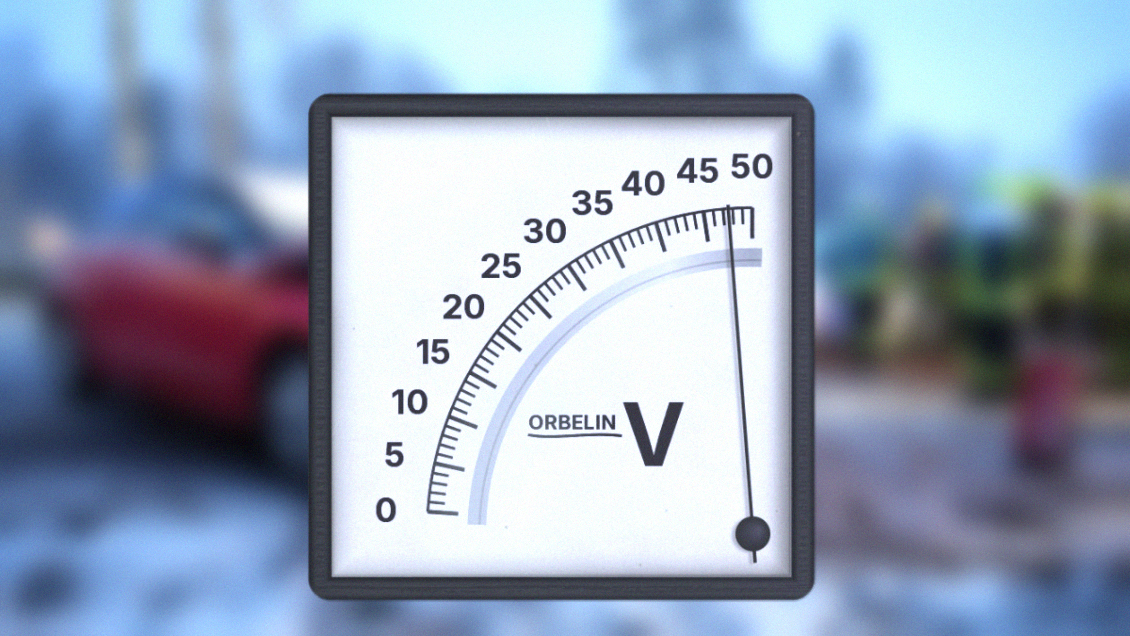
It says 47.5 V
